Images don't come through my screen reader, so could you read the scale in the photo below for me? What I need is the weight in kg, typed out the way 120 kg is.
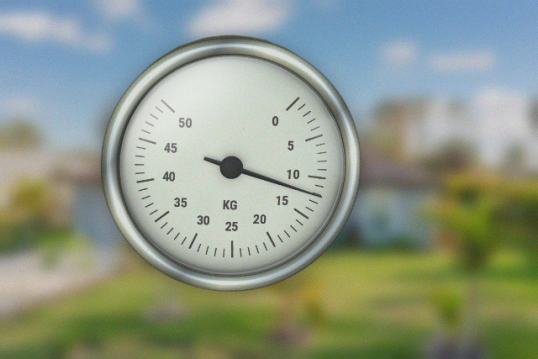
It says 12 kg
